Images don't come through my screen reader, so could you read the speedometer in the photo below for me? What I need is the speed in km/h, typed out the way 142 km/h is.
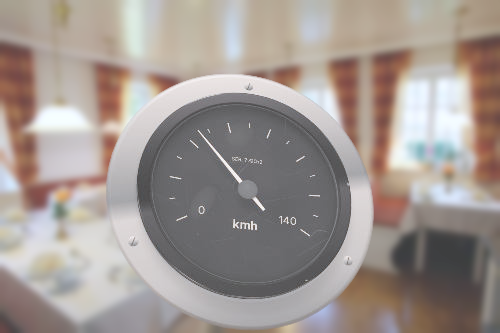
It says 45 km/h
